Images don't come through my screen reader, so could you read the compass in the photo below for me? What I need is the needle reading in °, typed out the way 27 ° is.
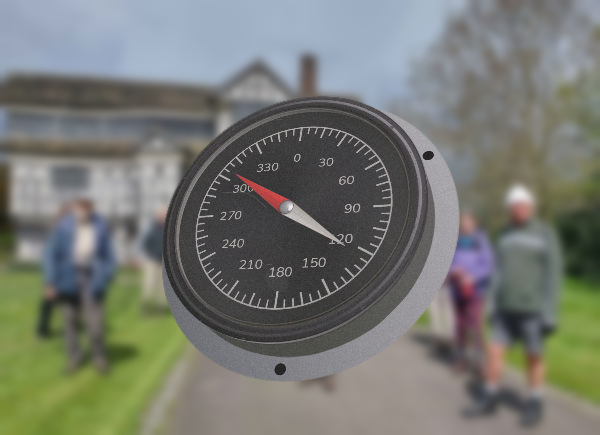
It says 305 °
